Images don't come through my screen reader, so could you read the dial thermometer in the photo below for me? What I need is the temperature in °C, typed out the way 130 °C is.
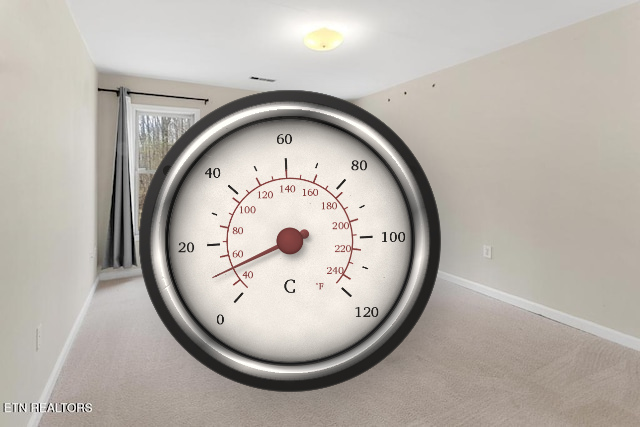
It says 10 °C
